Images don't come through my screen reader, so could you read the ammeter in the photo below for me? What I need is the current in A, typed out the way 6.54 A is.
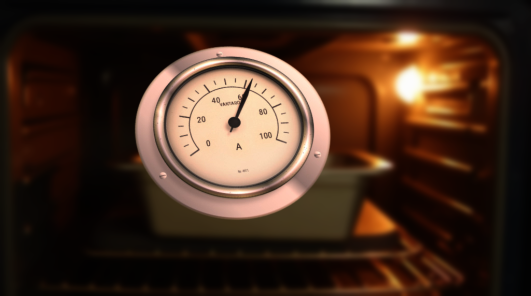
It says 62.5 A
